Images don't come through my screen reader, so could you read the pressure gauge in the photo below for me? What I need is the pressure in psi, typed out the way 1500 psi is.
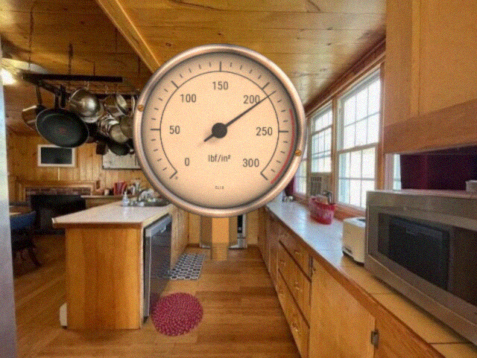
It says 210 psi
